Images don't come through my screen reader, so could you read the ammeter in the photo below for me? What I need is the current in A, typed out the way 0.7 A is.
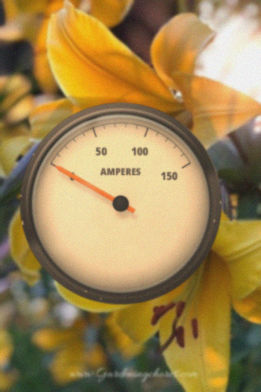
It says 0 A
